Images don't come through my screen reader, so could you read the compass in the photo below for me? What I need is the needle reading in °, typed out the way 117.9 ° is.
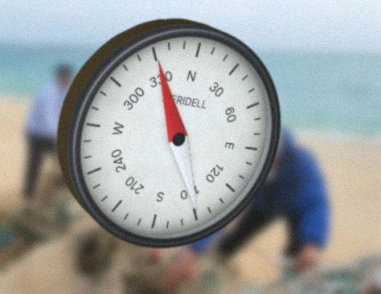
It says 330 °
